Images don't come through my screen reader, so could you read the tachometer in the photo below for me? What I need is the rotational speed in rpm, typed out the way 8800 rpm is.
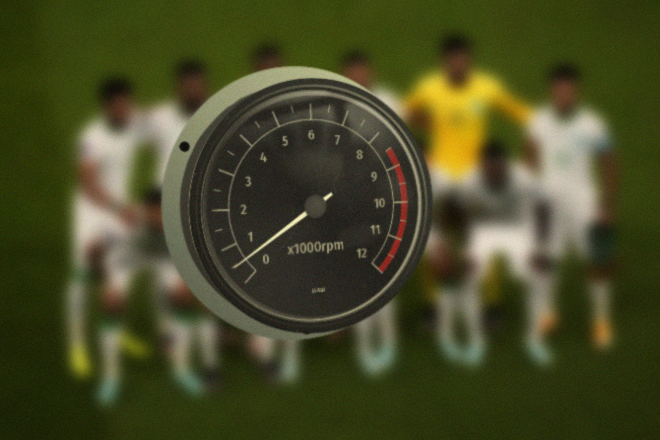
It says 500 rpm
